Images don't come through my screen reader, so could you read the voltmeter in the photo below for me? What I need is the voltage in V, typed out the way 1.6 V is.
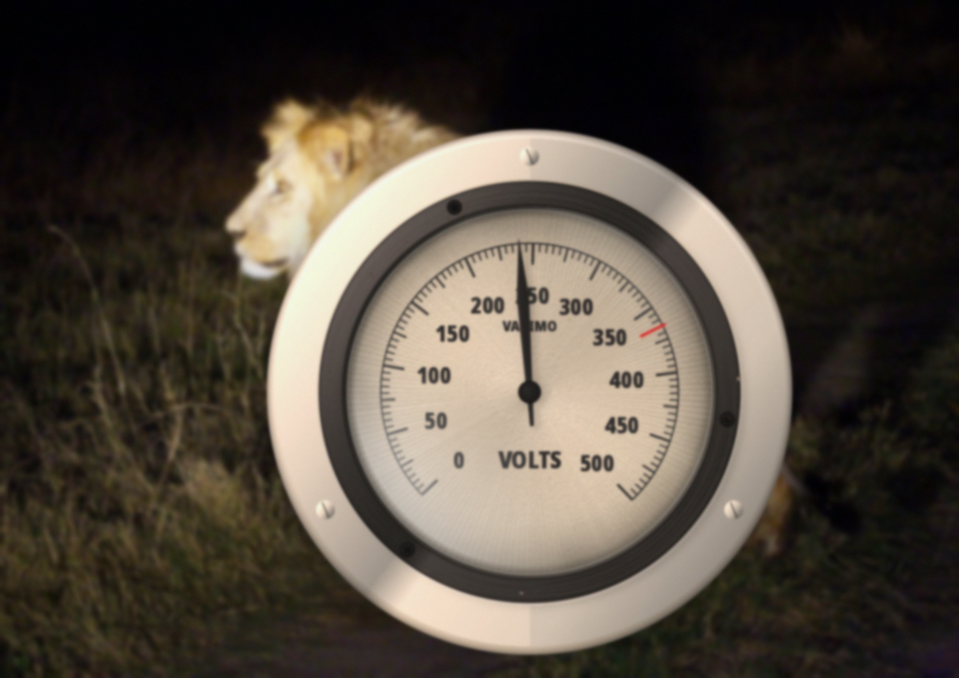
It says 240 V
